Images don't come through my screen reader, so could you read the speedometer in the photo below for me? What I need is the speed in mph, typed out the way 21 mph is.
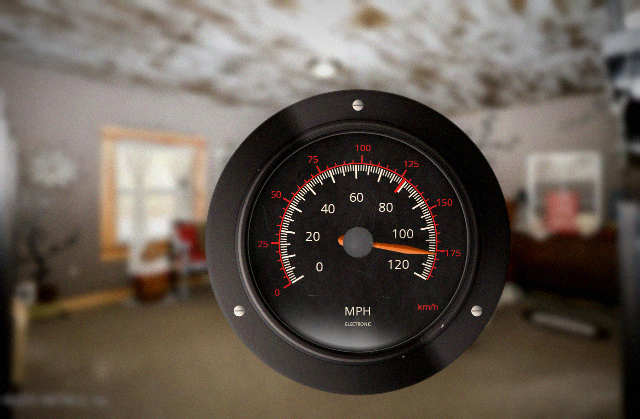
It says 110 mph
